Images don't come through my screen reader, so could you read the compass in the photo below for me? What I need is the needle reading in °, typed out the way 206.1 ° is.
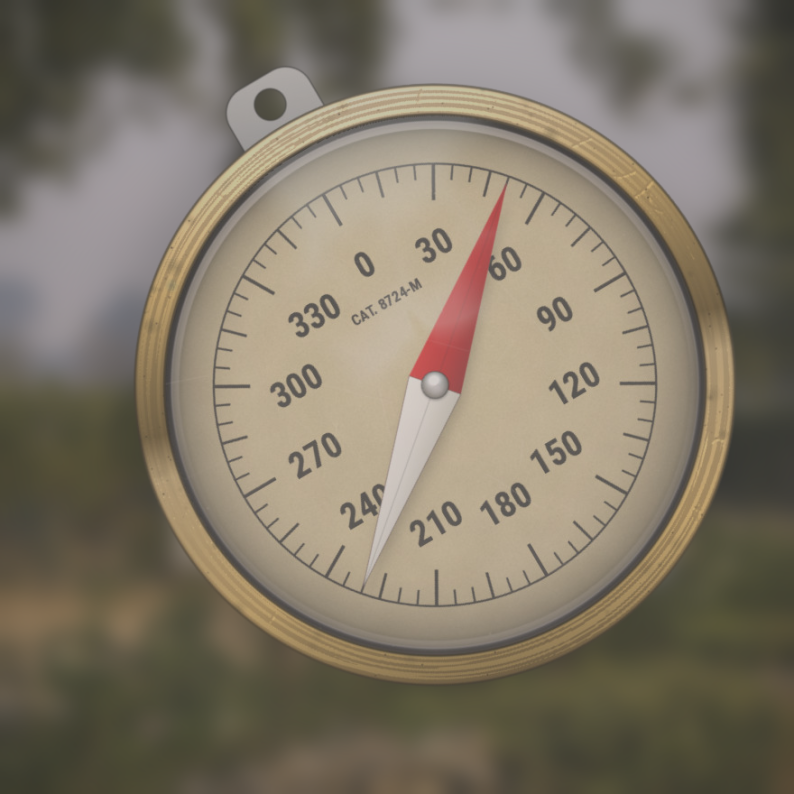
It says 50 °
